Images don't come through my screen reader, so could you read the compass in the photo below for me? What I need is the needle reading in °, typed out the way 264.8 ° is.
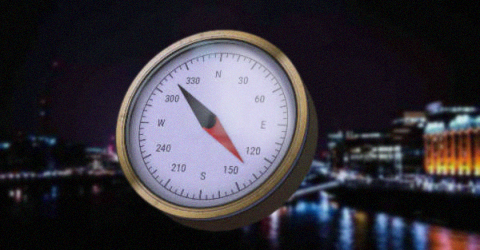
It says 135 °
